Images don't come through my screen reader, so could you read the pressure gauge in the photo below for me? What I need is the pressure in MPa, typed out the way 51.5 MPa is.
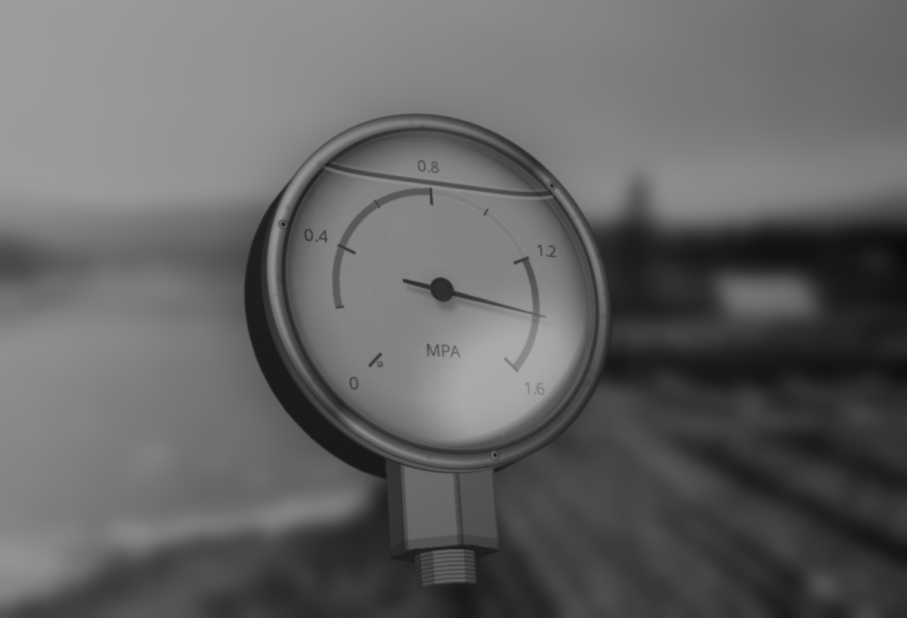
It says 1.4 MPa
